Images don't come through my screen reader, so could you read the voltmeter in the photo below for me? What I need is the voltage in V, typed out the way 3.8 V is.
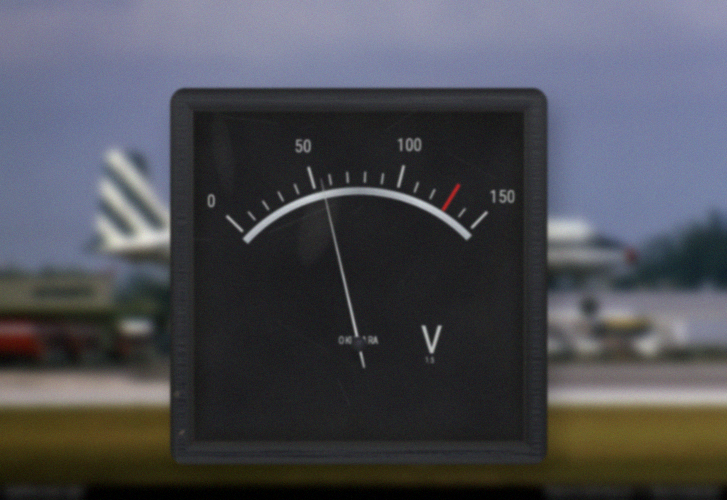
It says 55 V
